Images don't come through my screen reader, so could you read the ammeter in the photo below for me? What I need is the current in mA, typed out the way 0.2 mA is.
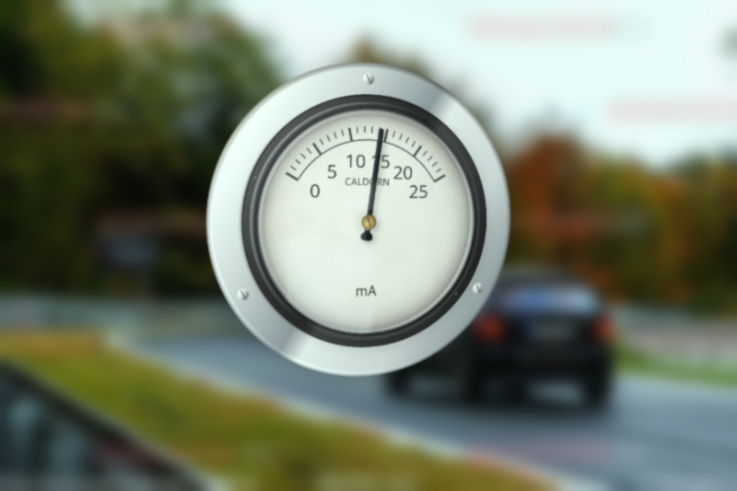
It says 14 mA
